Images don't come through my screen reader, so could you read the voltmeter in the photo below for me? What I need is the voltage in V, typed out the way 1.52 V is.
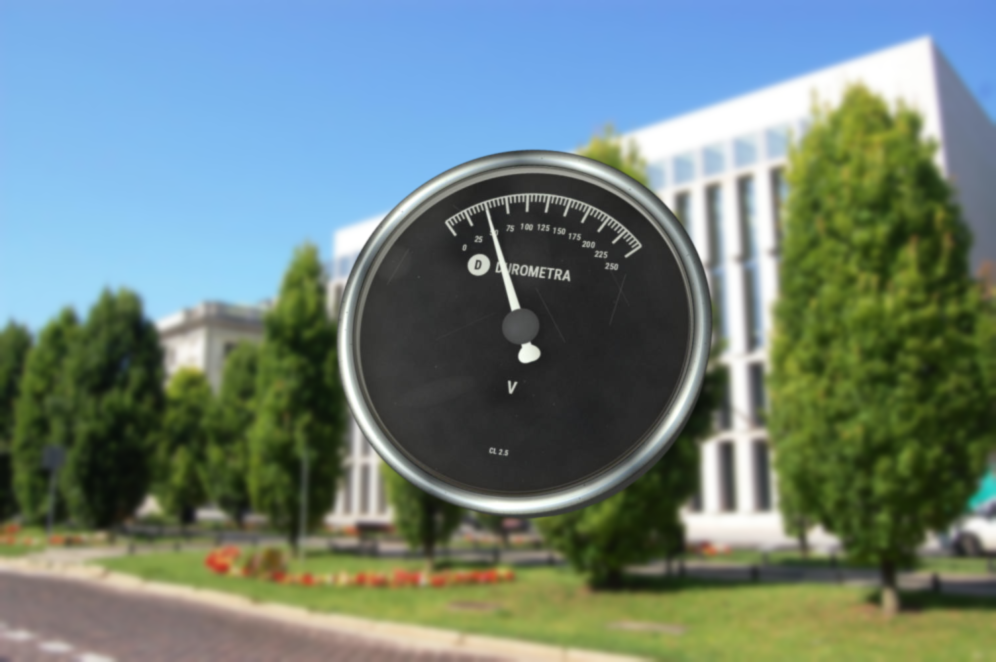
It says 50 V
